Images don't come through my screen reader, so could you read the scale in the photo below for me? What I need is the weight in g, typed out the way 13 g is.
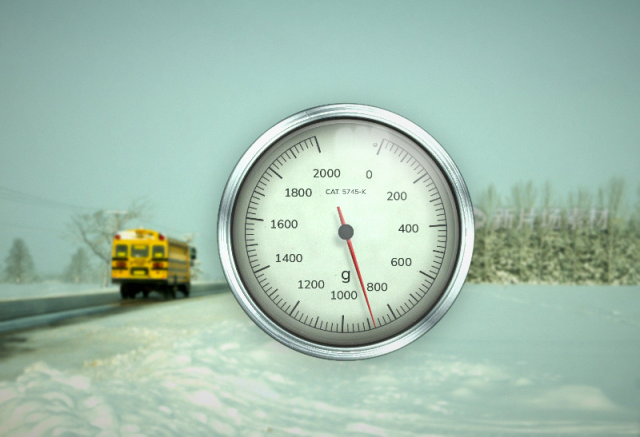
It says 880 g
